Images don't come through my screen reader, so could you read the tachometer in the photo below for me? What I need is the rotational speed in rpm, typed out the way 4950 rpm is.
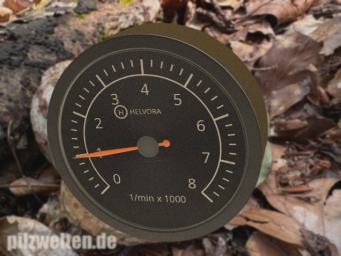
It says 1000 rpm
